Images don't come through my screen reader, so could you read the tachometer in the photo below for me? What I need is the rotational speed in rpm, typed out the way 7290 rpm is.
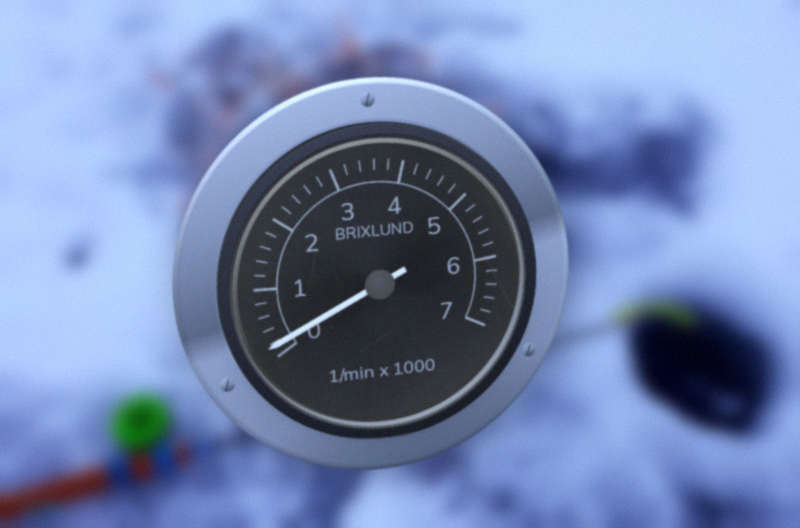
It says 200 rpm
